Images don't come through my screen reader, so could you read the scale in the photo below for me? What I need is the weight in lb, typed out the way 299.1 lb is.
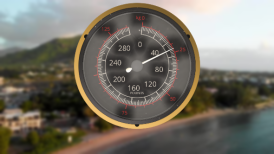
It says 50 lb
